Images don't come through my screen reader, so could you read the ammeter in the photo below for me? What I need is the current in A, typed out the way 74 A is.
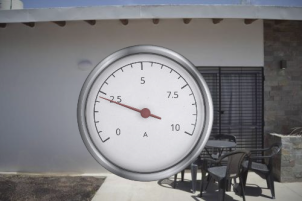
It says 2.25 A
